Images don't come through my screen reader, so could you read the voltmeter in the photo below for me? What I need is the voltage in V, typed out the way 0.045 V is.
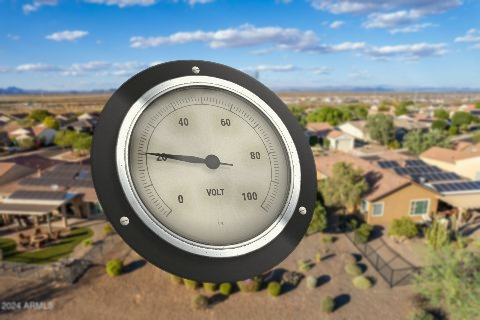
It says 20 V
